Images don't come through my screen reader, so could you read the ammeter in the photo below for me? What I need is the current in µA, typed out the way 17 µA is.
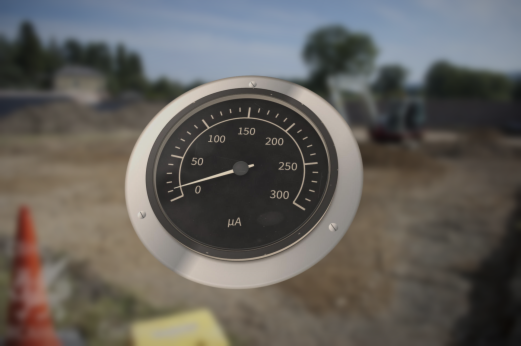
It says 10 µA
